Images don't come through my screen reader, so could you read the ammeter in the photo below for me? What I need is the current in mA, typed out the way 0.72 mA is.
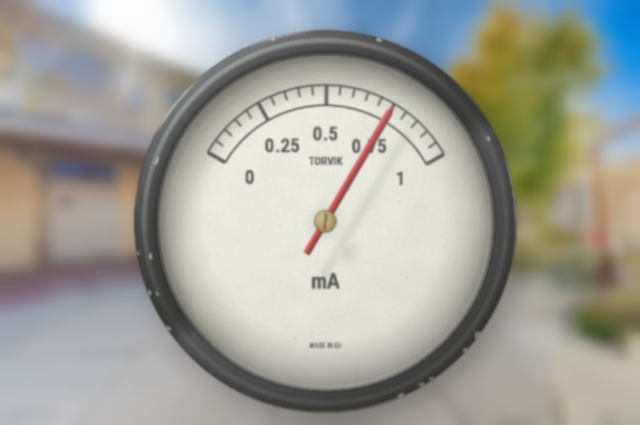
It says 0.75 mA
